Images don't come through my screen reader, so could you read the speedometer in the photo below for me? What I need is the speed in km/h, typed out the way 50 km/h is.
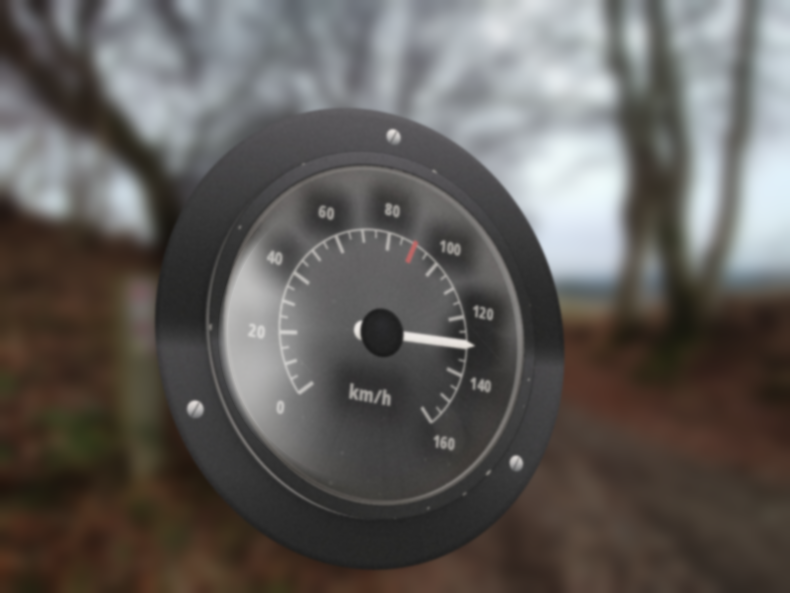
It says 130 km/h
